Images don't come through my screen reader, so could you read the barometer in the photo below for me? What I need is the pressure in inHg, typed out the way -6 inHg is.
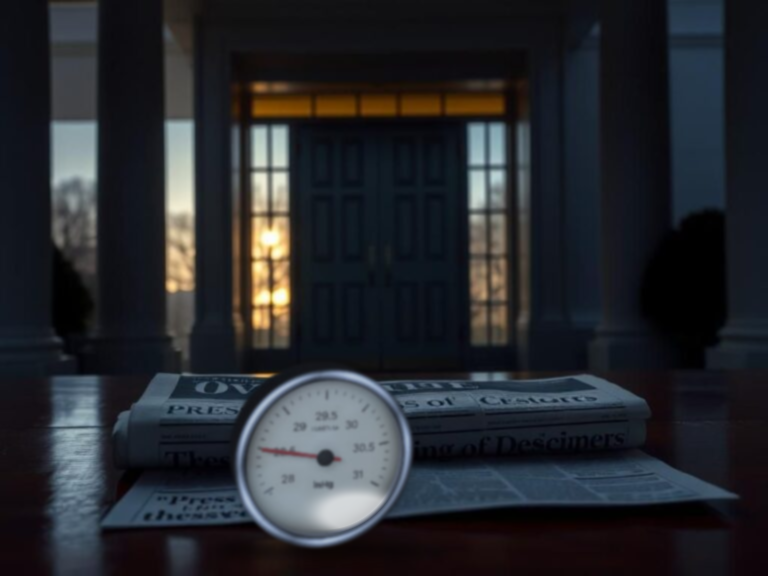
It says 28.5 inHg
